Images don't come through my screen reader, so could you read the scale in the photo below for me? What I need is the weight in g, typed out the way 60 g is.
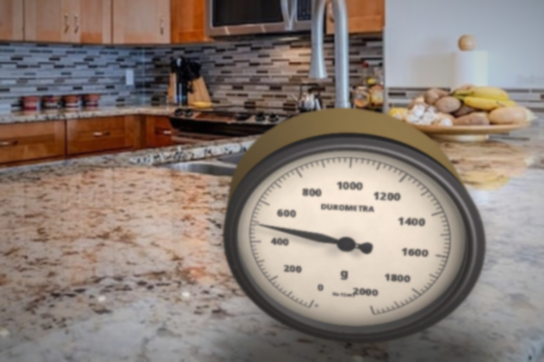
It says 500 g
